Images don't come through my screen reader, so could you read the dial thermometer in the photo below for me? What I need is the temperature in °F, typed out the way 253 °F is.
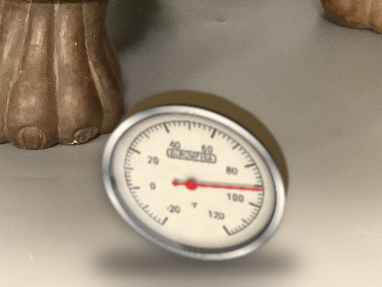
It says 90 °F
